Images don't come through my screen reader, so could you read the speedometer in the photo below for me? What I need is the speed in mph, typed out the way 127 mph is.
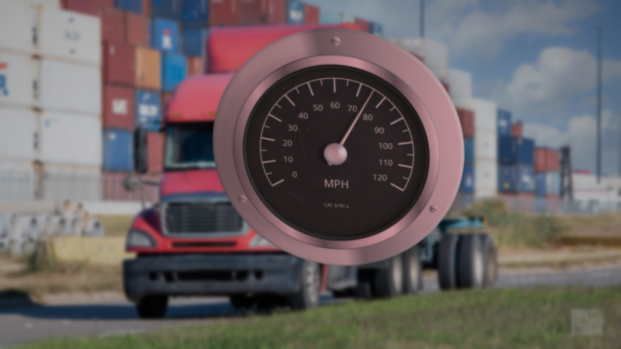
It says 75 mph
